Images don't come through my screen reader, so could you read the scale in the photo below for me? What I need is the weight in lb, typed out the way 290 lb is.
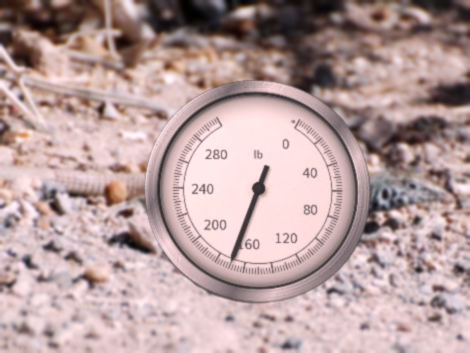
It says 170 lb
